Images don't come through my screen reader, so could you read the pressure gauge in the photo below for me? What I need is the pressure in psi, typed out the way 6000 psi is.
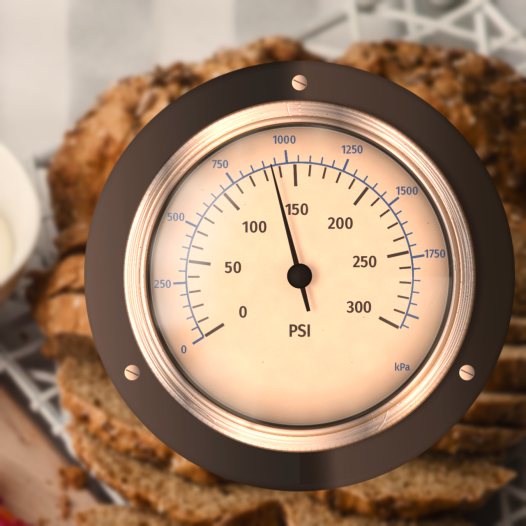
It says 135 psi
